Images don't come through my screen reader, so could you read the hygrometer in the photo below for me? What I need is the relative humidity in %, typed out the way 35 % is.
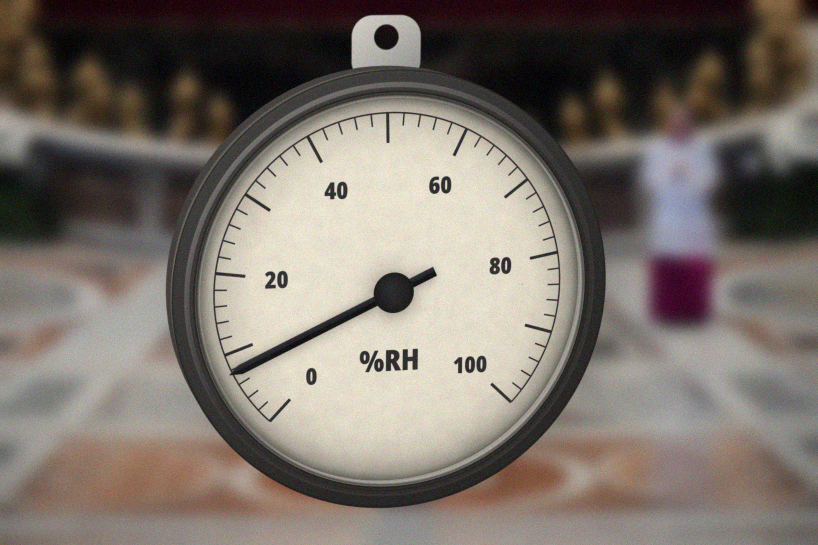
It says 8 %
